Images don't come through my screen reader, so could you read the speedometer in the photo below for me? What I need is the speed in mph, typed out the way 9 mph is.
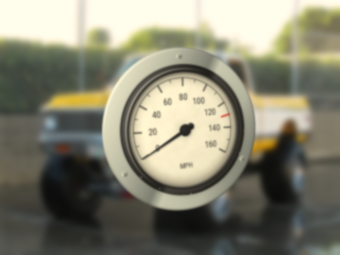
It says 0 mph
